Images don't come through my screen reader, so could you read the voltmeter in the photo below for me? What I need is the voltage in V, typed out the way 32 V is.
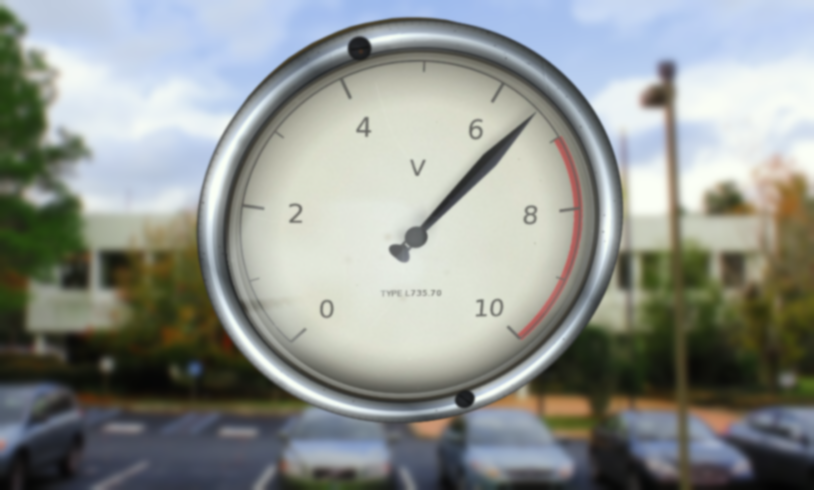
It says 6.5 V
